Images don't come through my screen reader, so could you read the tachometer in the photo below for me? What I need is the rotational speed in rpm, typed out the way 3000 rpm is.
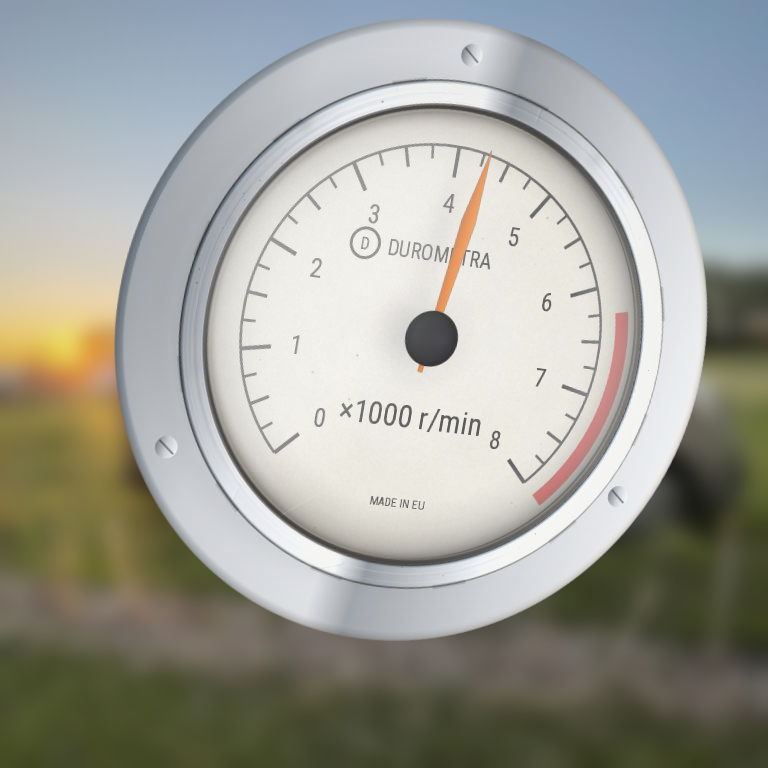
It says 4250 rpm
